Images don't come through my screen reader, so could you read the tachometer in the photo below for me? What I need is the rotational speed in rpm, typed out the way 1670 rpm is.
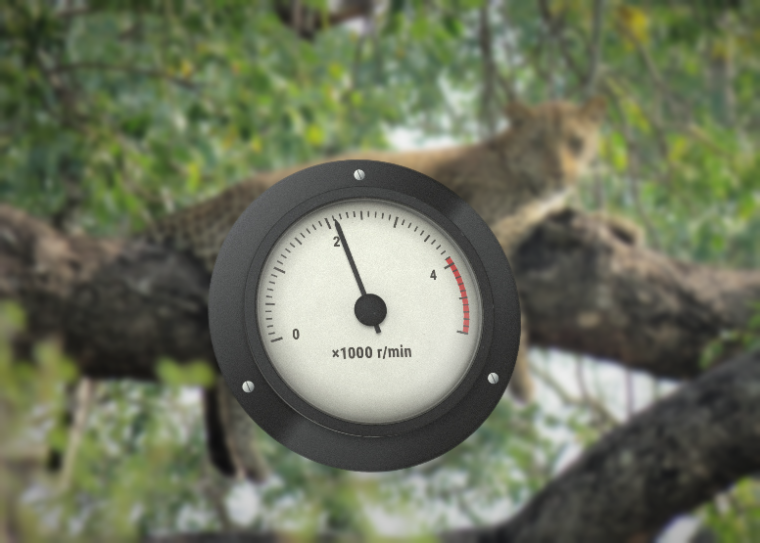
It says 2100 rpm
